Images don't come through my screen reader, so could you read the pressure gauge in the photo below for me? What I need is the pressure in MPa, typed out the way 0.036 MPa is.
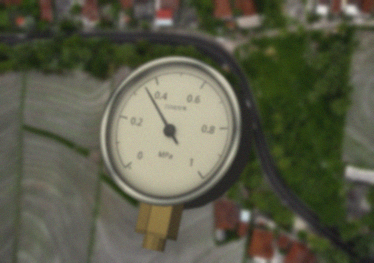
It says 0.35 MPa
